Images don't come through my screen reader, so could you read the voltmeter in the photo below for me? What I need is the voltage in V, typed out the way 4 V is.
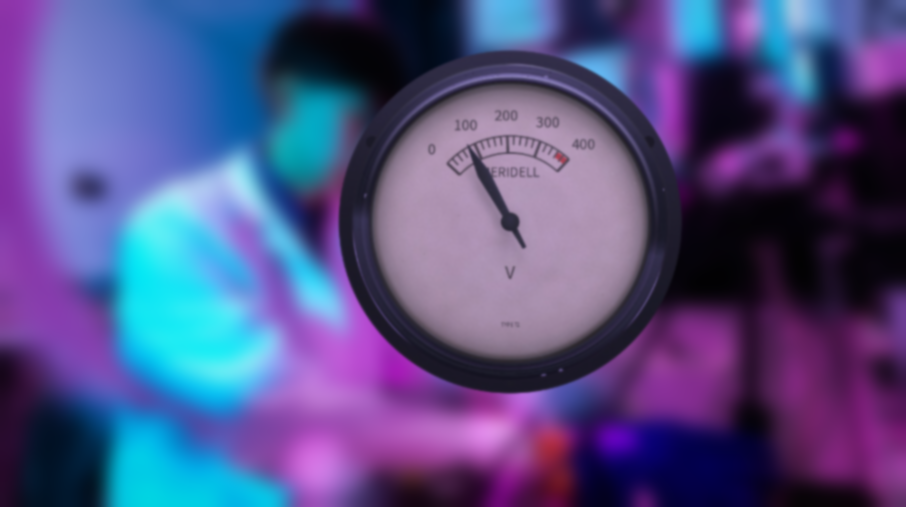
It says 80 V
